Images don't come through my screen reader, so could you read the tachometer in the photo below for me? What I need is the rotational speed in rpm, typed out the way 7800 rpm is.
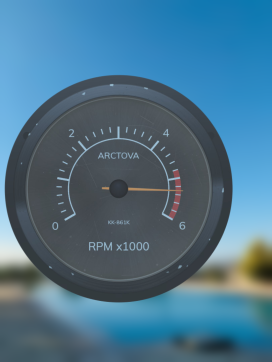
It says 5300 rpm
